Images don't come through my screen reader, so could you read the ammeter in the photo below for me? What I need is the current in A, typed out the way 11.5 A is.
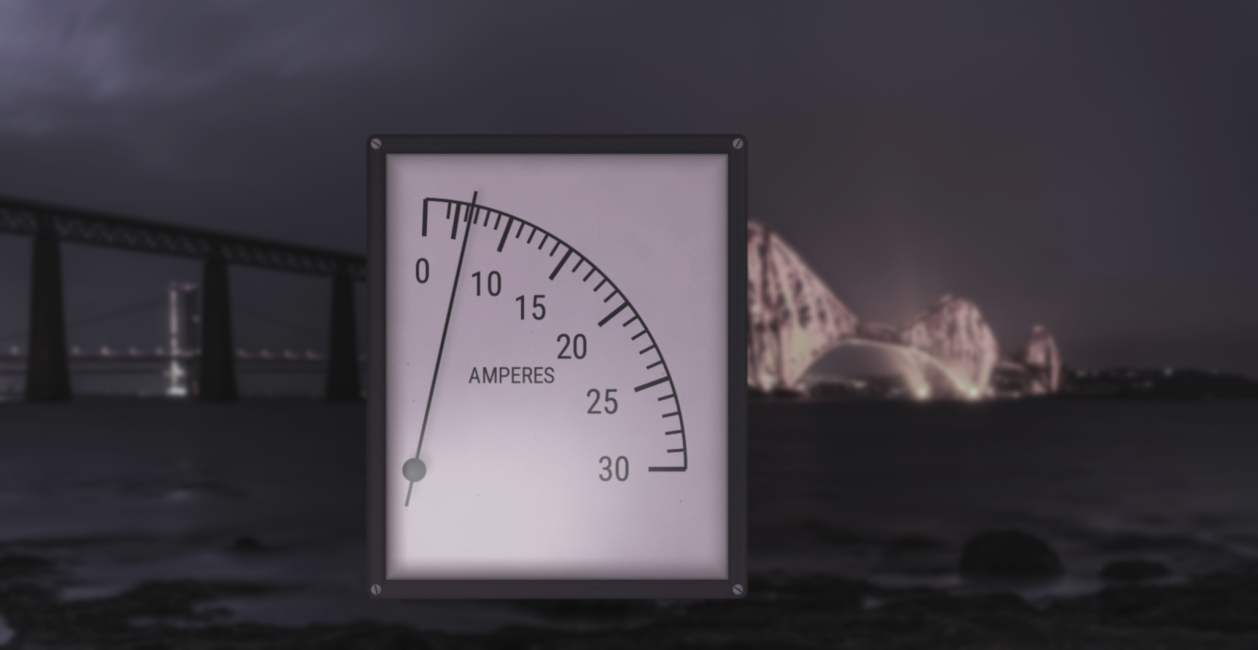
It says 6.5 A
